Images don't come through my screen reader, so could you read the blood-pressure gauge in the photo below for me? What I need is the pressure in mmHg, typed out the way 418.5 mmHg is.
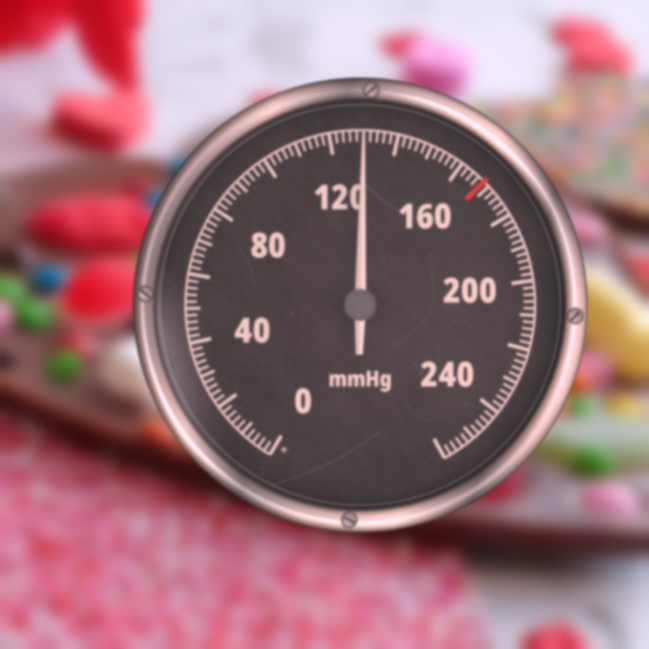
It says 130 mmHg
